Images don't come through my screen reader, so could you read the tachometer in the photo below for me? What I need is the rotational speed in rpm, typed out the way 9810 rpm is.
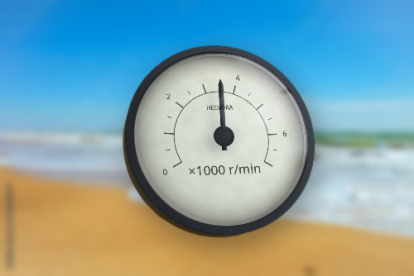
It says 3500 rpm
